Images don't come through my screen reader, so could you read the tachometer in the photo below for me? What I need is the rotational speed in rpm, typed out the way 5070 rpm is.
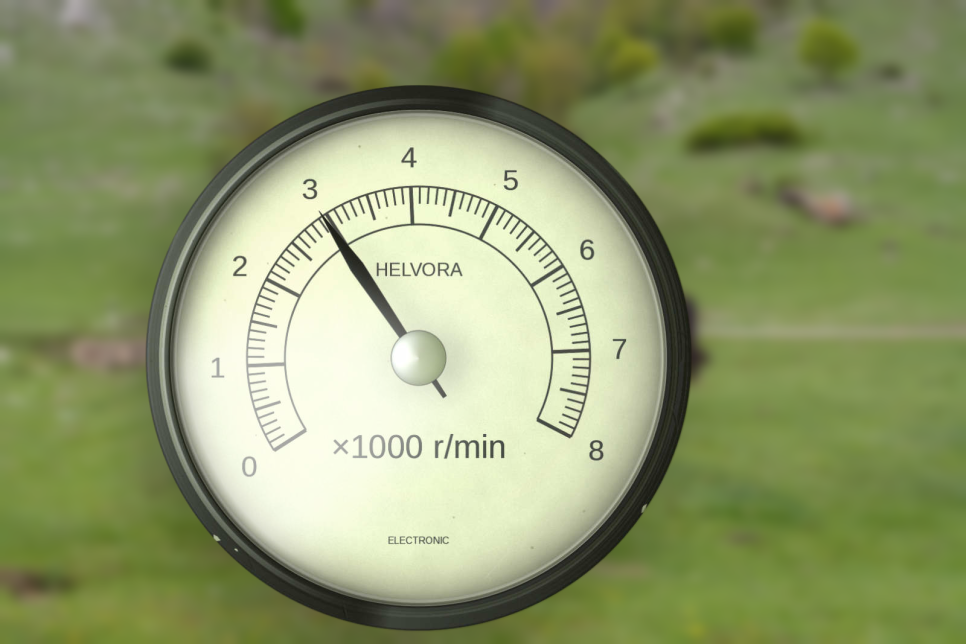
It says 2950 rpm
